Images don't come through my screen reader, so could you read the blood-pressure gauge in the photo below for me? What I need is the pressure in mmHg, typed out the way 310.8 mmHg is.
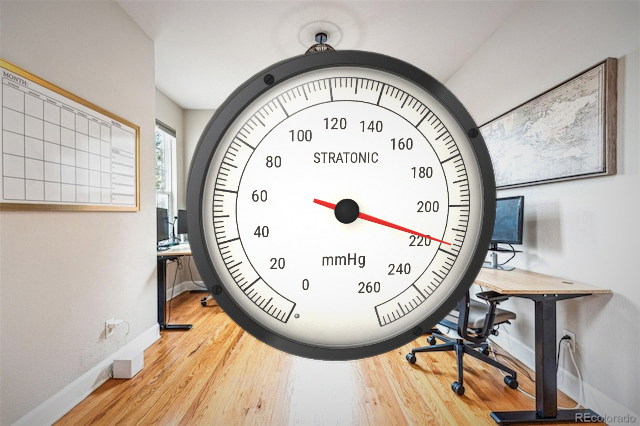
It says 216 mmHg
